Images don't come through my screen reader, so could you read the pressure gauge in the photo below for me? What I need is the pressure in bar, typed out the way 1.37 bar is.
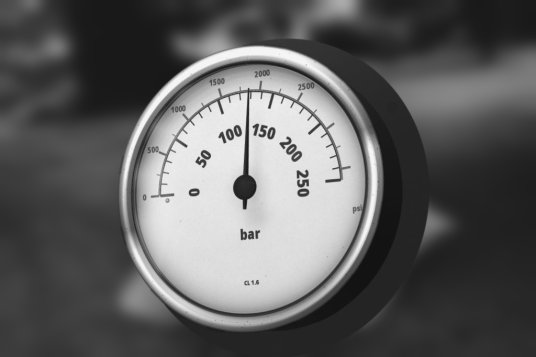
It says 130 bar
